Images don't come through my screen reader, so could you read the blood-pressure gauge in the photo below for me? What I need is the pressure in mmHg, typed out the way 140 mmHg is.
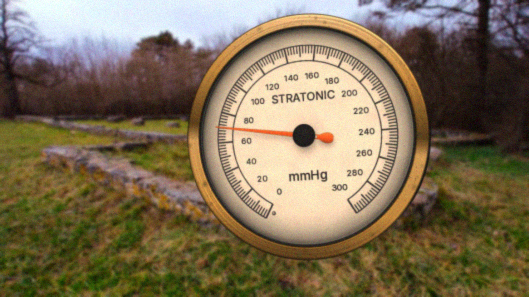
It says 70 mmHg
